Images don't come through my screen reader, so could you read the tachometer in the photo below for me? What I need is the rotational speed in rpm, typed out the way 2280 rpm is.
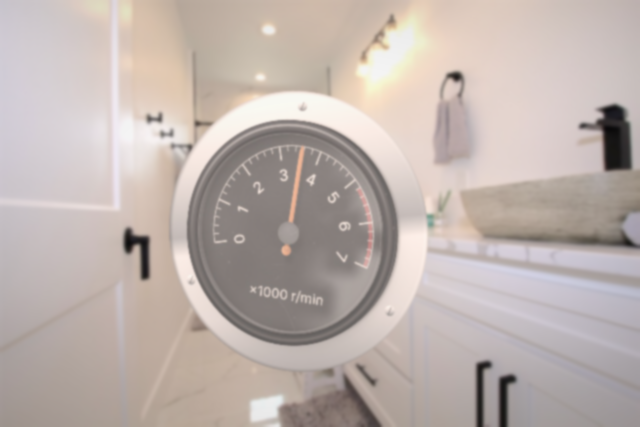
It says 3600 rpm
